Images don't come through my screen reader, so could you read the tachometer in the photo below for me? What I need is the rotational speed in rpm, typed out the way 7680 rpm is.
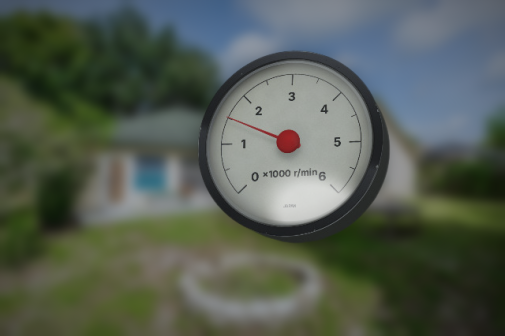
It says 1500 rpm
